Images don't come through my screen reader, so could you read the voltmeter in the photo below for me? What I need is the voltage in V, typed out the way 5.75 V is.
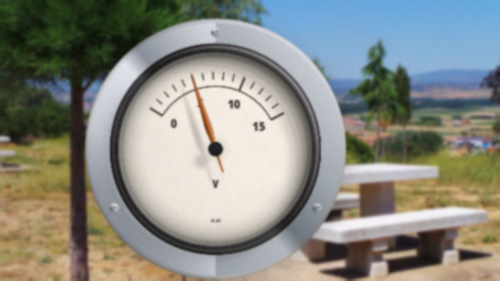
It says 5 V
